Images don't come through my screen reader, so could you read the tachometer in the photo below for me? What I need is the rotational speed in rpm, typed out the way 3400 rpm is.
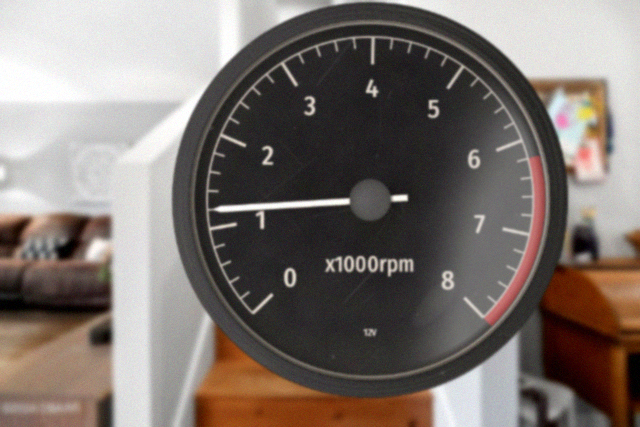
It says 1200 rpm
